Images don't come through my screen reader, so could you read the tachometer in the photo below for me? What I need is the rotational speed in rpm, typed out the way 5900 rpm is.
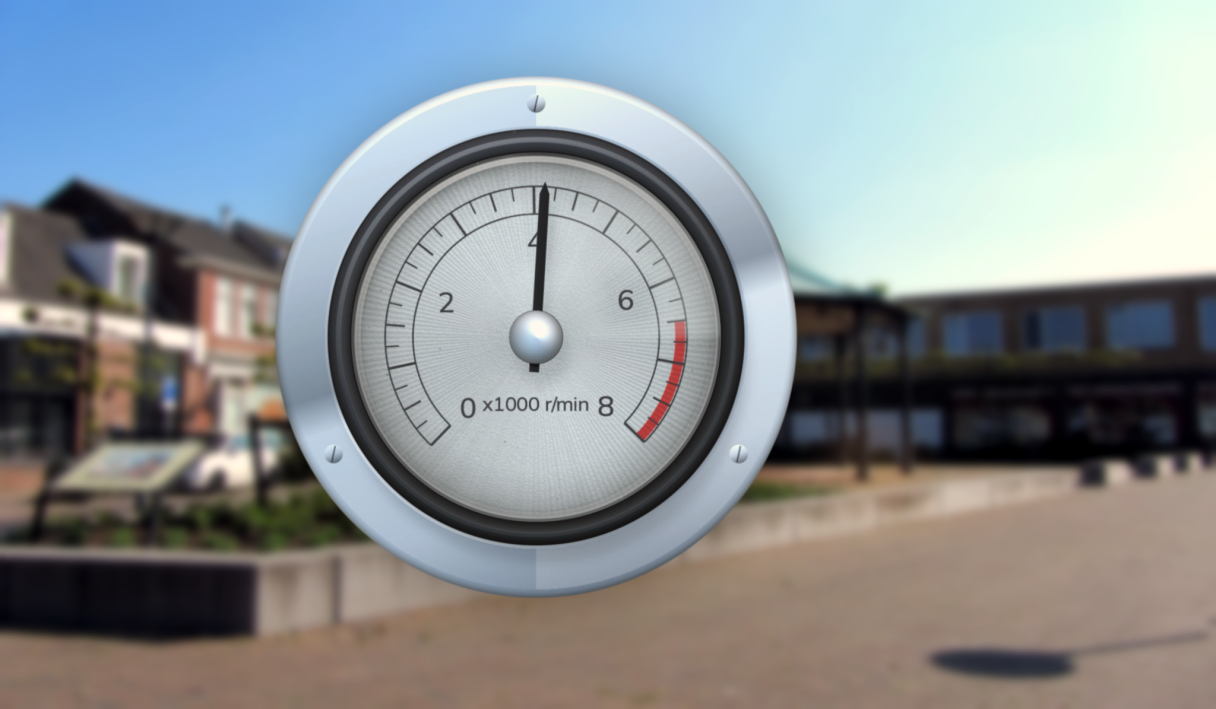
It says 4125 rpm
